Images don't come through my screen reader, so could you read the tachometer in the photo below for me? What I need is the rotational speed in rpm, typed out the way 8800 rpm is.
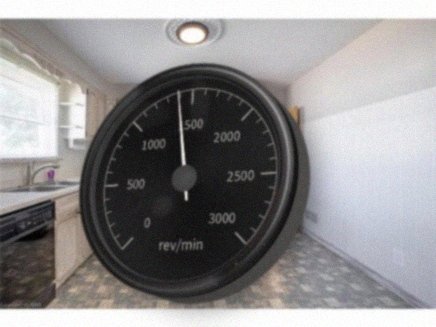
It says 1400 rpm
